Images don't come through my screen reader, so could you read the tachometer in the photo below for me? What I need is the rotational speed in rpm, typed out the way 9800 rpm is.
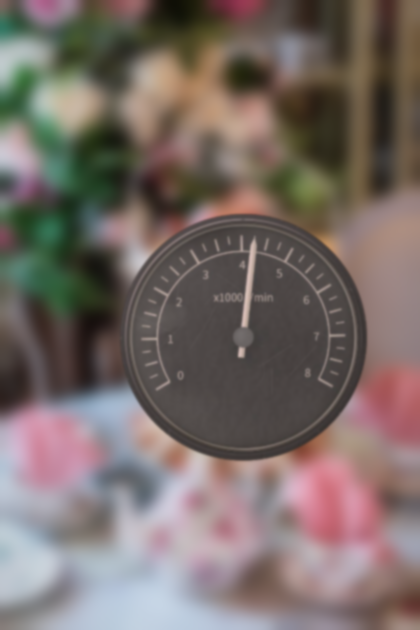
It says 4250 rpm
